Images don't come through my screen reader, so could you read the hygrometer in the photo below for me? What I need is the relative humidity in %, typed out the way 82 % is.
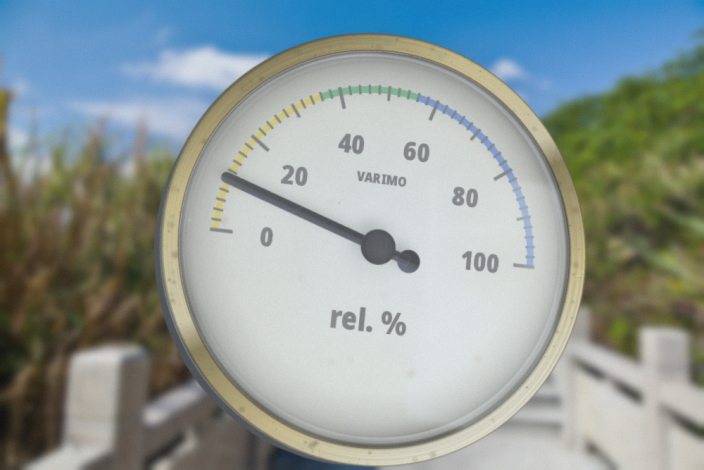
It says 10 %
